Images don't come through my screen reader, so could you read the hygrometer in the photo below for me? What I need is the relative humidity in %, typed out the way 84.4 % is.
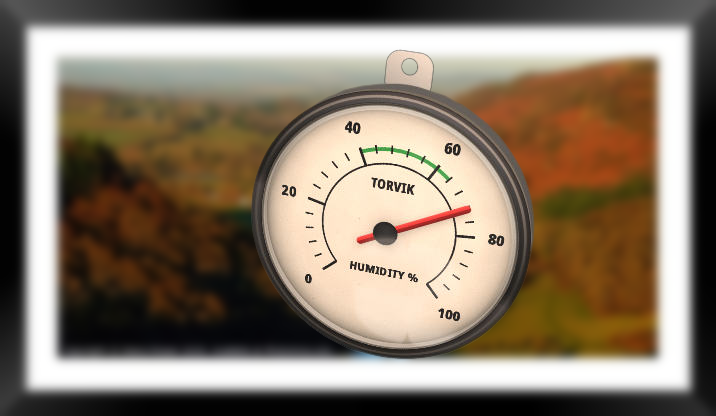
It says 72 %
